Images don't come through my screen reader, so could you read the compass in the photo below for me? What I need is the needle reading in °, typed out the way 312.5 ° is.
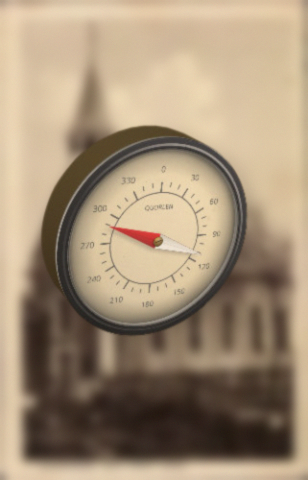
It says 290 °
